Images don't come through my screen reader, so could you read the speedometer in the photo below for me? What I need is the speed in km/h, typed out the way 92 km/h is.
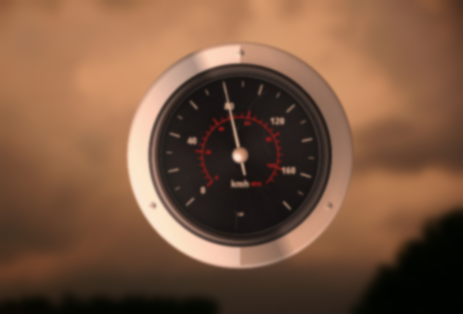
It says 80 km/h
